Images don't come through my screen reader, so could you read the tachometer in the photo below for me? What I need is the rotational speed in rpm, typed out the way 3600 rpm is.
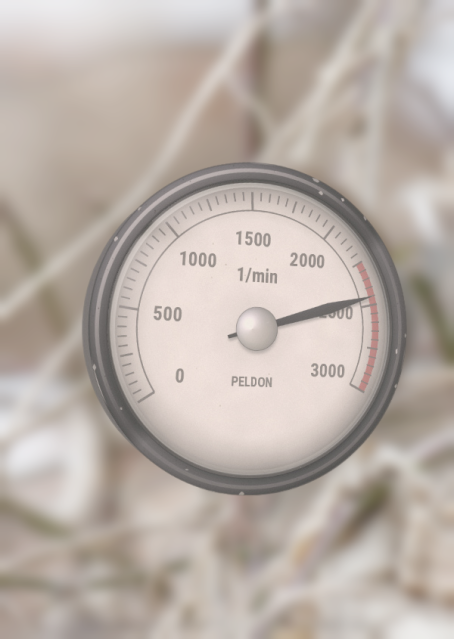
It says 2450 rpm
